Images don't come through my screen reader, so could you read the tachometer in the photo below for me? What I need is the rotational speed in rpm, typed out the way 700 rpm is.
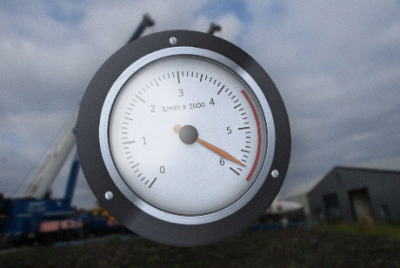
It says 5800 rpm
